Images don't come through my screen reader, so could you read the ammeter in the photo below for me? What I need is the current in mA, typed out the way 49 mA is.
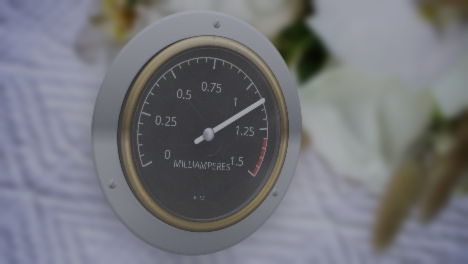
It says 1.1 mA
